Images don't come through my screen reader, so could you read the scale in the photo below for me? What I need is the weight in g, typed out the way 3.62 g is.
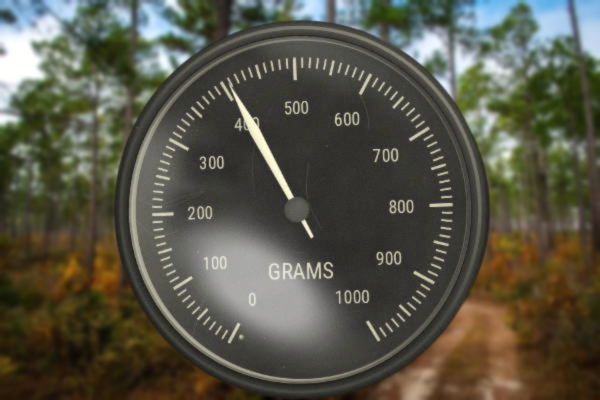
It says 410 g
